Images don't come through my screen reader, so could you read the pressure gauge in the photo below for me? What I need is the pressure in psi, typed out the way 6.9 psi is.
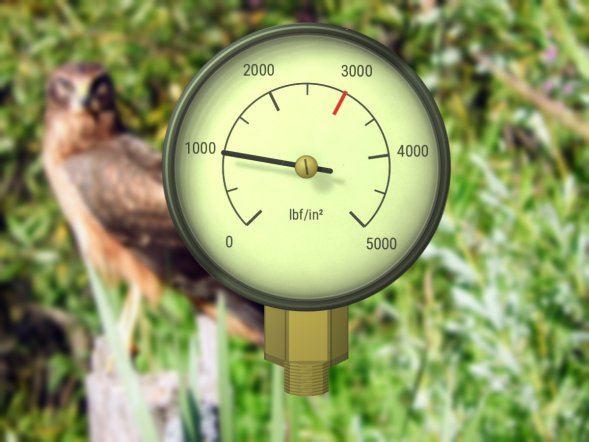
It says 1000 psi
